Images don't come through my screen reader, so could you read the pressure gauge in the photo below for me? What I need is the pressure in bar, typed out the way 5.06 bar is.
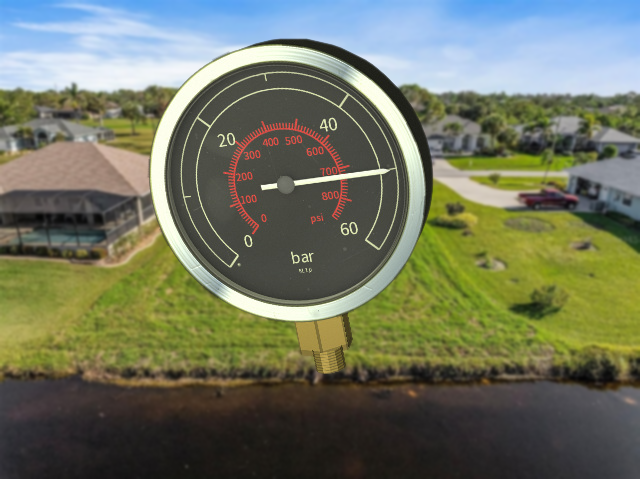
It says 50 bar
